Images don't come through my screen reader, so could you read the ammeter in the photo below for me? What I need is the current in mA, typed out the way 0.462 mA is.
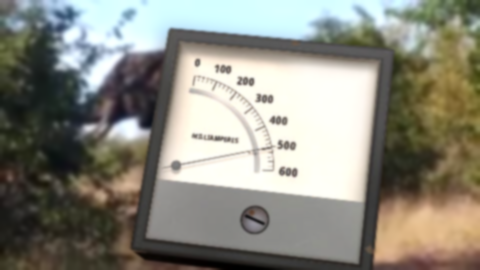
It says 500 mA
